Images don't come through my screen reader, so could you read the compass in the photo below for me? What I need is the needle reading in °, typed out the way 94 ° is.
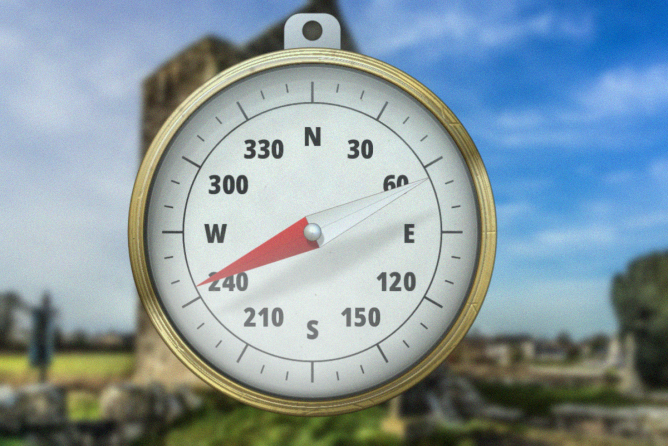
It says 245 °
